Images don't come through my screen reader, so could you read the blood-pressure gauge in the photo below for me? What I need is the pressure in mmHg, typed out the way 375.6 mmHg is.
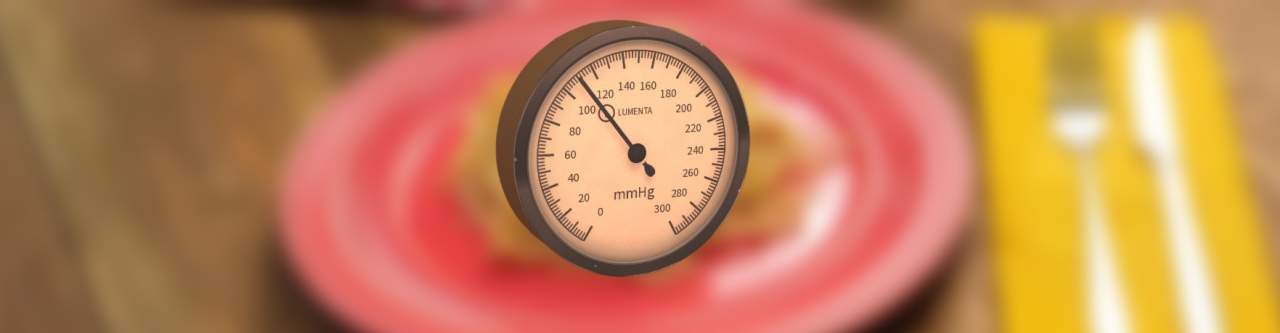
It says 110 mmHg
